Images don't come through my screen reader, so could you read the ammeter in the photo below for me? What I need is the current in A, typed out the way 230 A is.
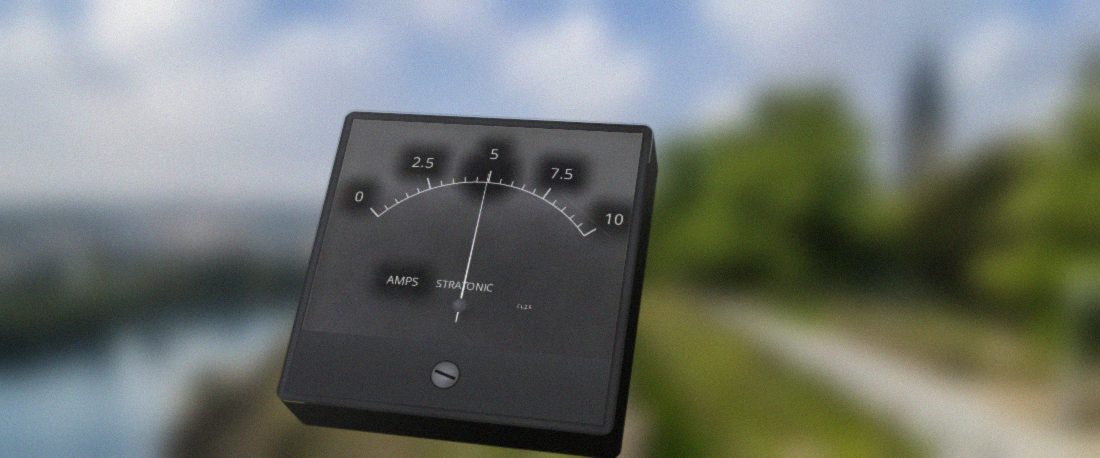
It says 5 A
